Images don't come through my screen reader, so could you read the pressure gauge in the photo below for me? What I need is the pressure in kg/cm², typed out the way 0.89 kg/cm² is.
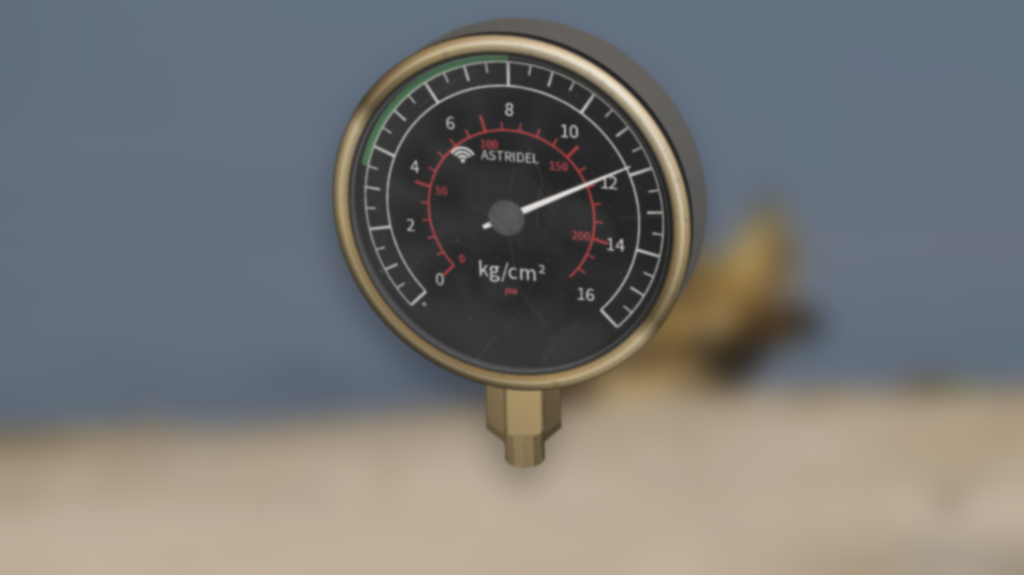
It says 11.75 kg/cm²
